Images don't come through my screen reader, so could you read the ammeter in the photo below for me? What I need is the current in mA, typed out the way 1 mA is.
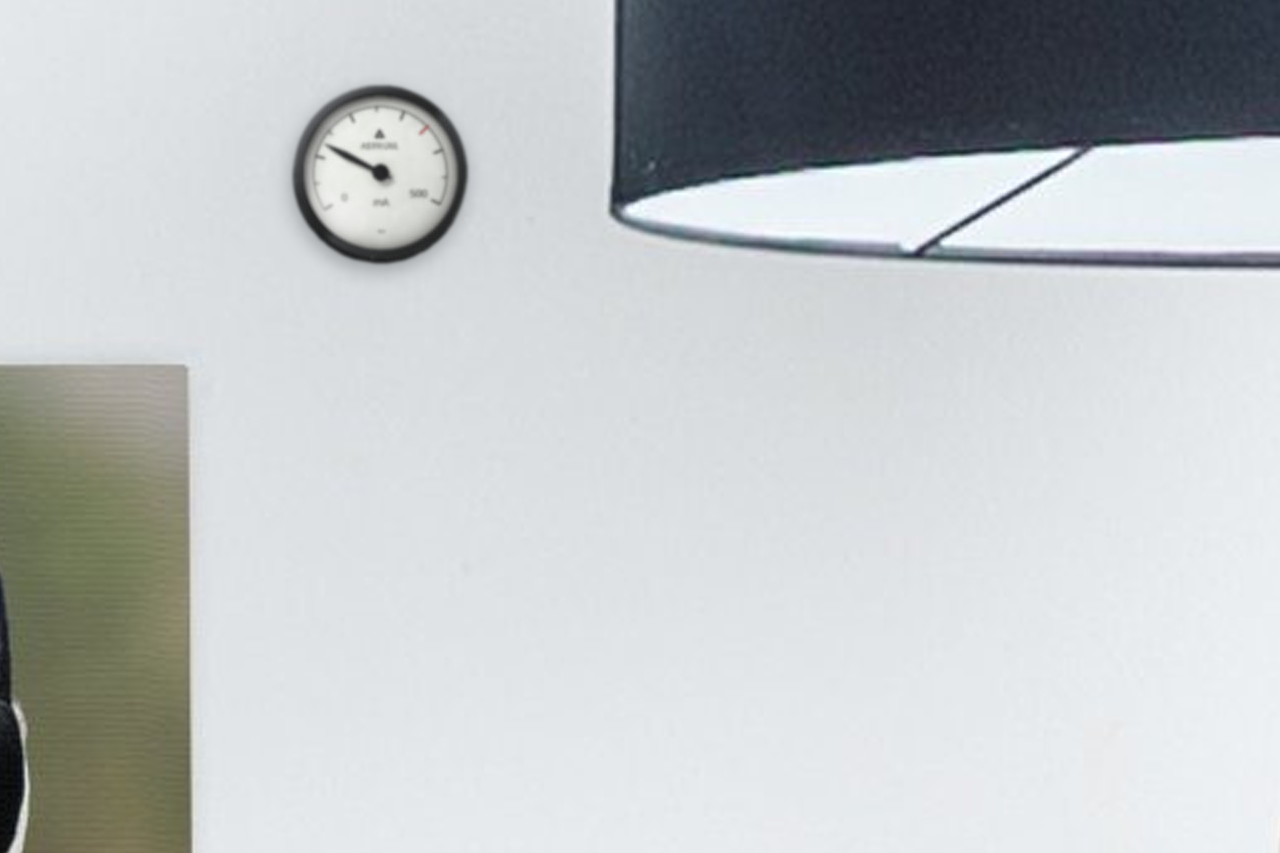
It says 125 mA
